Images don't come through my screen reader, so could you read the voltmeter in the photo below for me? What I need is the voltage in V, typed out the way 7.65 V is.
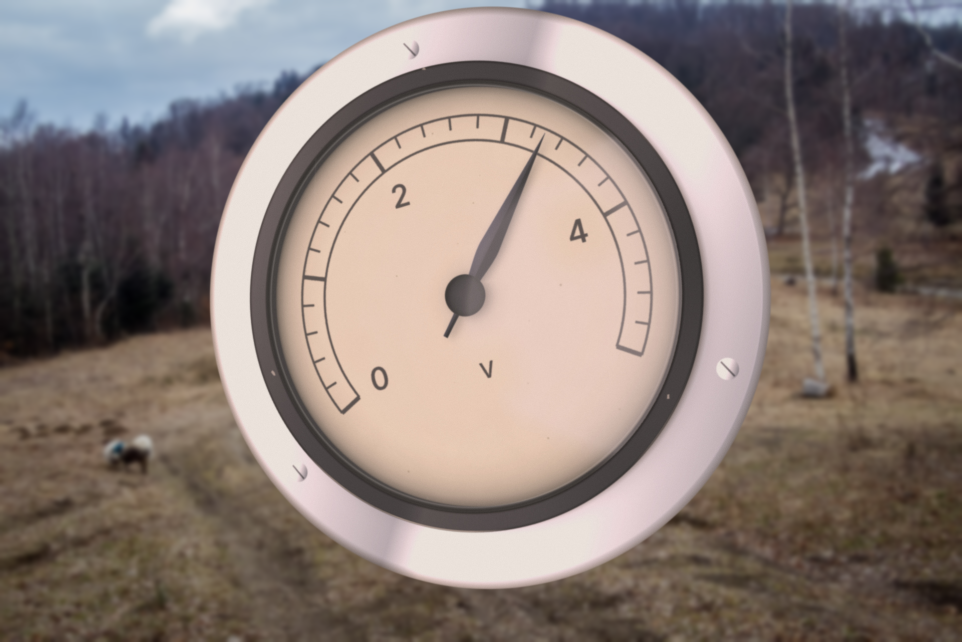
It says 3.3 V
